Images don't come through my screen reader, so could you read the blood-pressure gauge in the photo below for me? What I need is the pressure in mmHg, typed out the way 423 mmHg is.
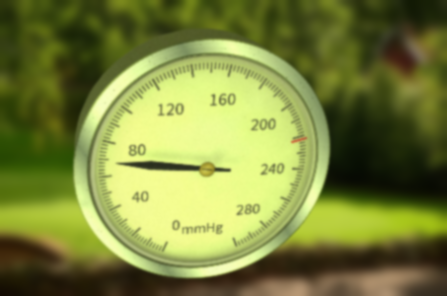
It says 70 mmHg
